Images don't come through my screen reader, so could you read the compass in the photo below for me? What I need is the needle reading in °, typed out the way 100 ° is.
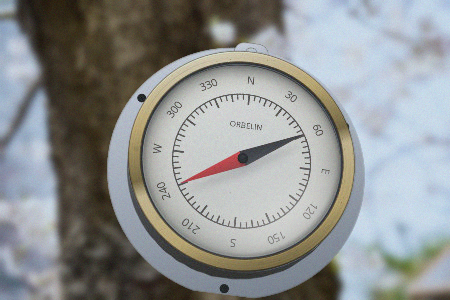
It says 240 °
